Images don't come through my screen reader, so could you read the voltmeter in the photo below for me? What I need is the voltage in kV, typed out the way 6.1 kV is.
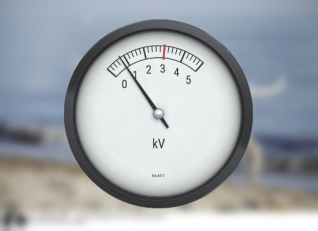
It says 0.8 kV
